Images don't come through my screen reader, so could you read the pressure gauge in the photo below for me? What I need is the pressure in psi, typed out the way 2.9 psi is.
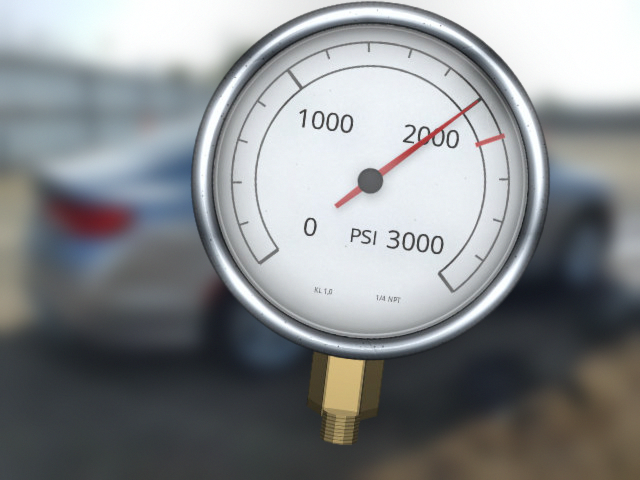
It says 2000 psi
